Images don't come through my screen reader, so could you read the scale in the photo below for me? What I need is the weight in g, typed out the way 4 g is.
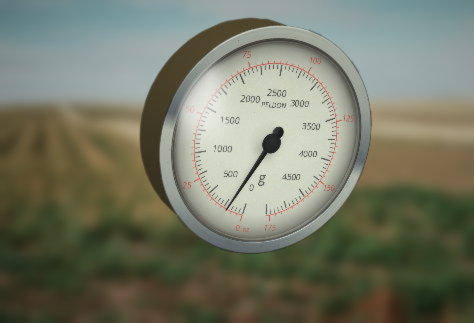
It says 250 g
